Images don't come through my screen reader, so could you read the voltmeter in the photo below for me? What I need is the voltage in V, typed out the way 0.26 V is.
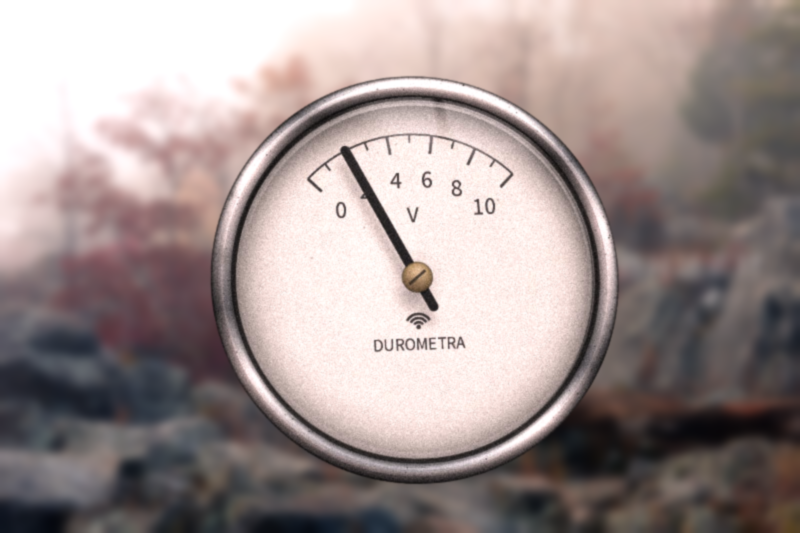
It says 2 V
